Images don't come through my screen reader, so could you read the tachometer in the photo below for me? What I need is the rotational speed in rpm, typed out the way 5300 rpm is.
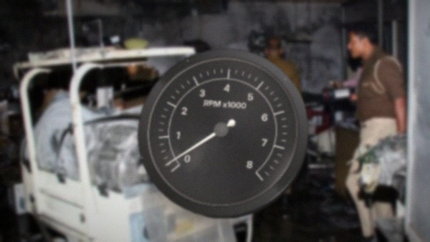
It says 200 rpm
